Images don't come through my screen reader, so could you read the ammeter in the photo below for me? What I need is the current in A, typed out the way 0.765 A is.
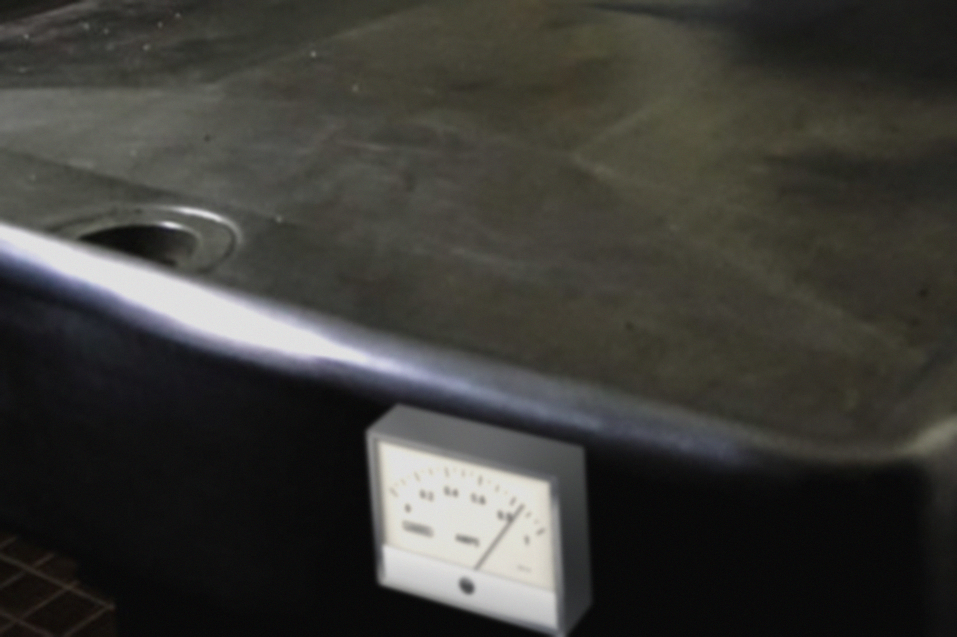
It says 0.85 A
